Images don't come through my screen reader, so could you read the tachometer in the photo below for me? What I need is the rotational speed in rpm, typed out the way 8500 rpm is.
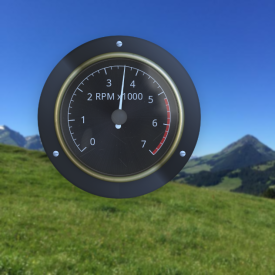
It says 3600 rpm
